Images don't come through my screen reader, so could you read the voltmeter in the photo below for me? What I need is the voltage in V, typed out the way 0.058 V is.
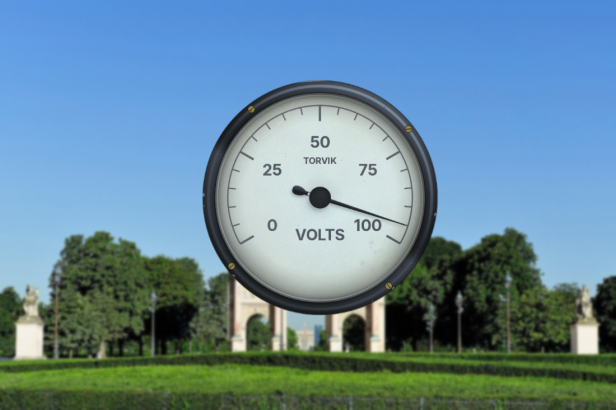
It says 95 V
